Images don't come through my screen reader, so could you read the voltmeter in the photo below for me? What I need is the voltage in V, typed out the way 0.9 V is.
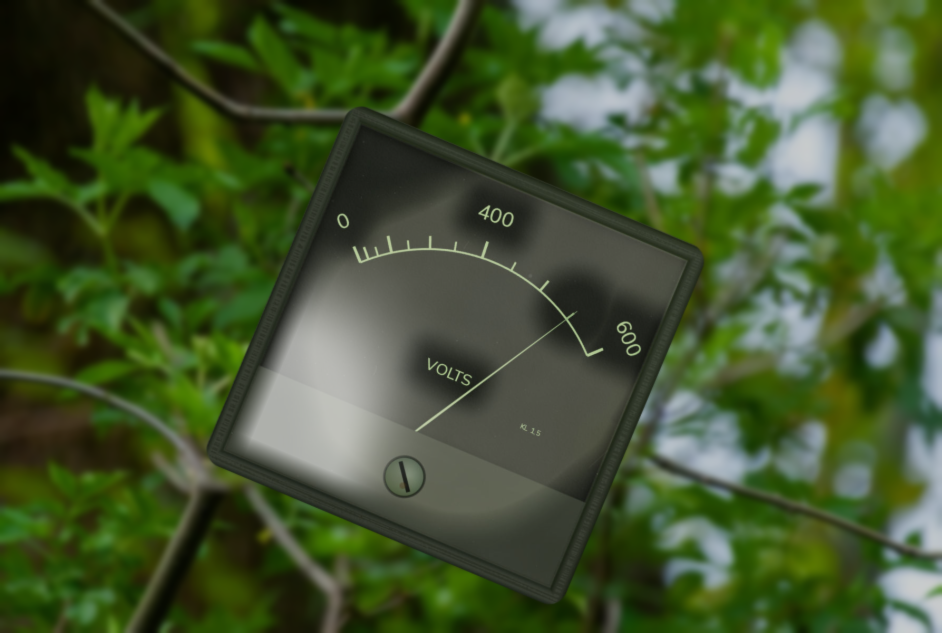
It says 550 V
